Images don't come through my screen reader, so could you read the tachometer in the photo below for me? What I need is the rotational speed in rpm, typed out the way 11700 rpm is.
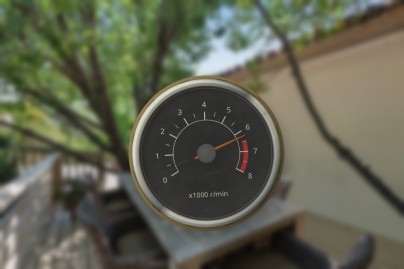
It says 6250 rpm
